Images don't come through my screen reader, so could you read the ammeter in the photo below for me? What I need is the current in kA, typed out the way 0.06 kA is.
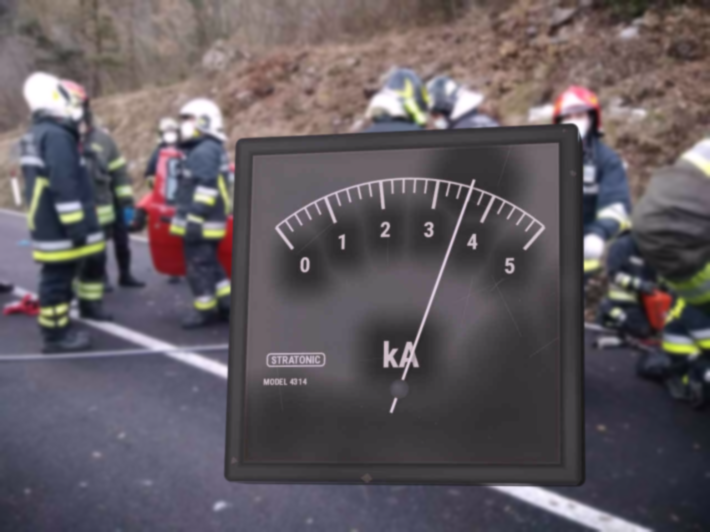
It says 3.6 kA
